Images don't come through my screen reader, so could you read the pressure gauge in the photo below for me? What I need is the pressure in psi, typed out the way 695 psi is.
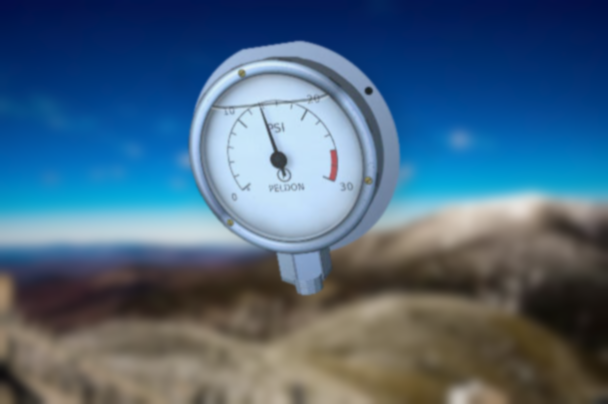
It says 14 psi
